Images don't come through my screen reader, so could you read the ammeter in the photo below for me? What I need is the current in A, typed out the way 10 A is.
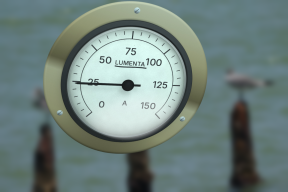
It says 25 A
